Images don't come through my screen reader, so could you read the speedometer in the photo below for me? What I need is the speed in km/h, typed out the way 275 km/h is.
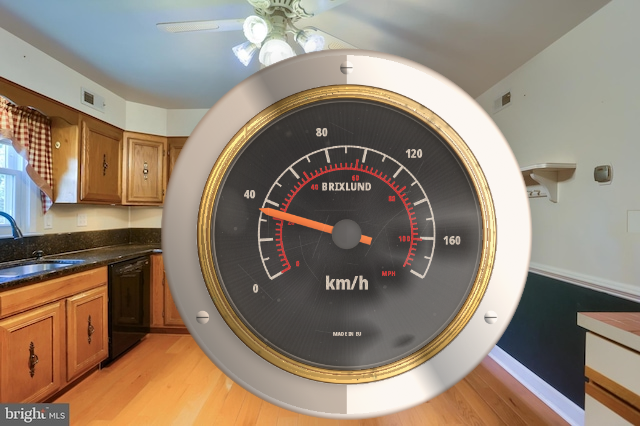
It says 35 km/h
